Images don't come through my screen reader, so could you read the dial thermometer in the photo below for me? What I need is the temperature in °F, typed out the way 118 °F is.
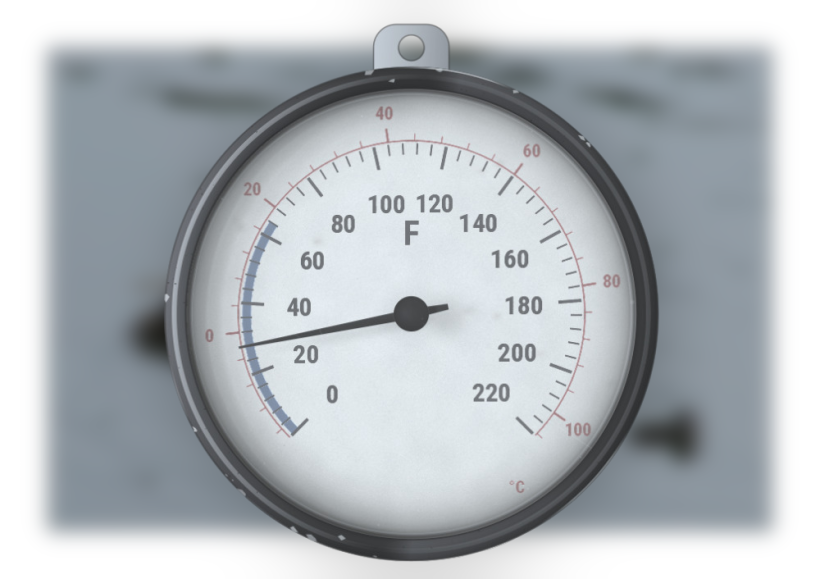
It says 28 °F
